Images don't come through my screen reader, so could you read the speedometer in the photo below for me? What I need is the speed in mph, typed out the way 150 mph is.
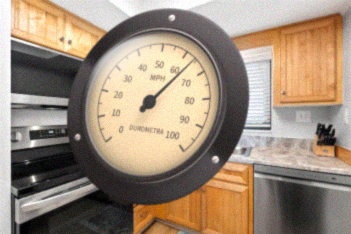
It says 65 mph
